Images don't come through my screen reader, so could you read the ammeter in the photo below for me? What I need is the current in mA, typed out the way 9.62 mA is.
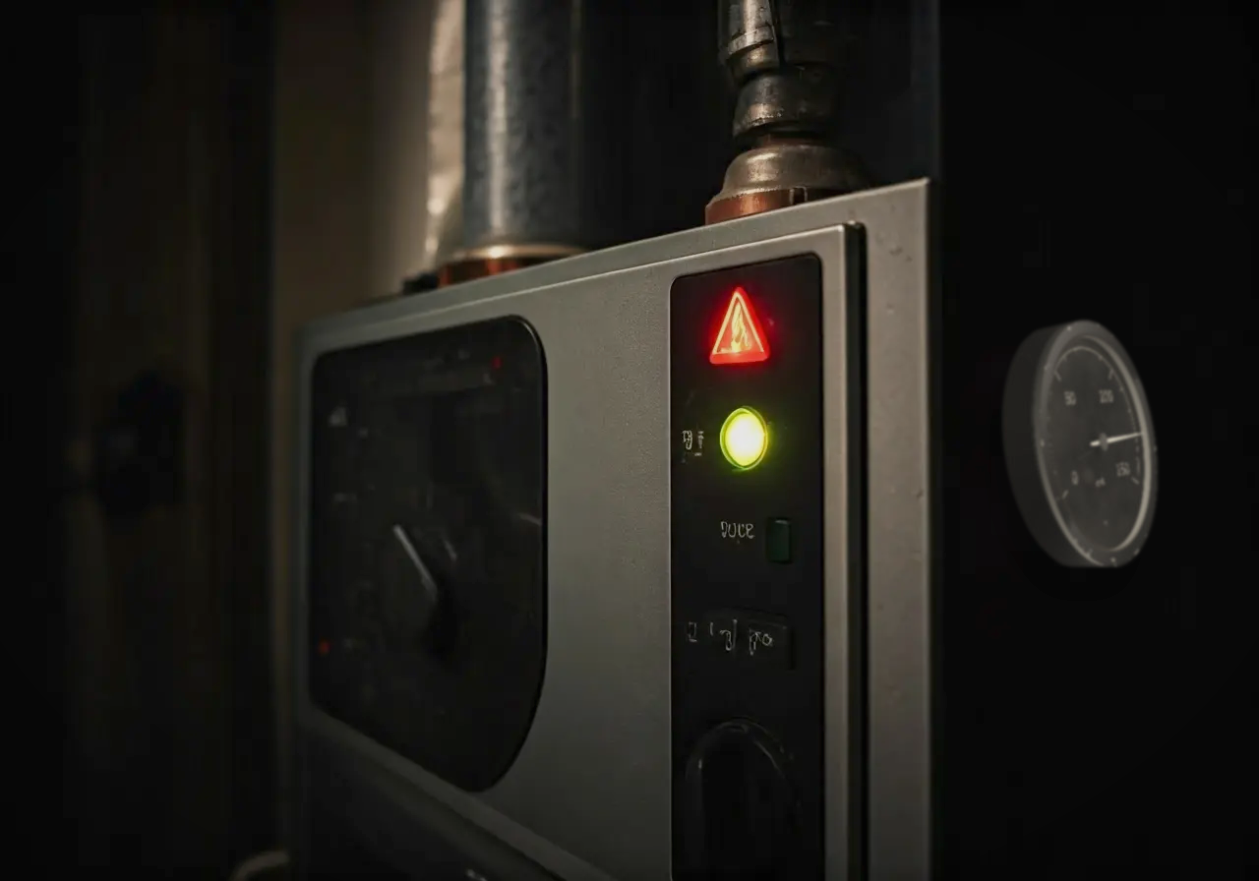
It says 130 mA
